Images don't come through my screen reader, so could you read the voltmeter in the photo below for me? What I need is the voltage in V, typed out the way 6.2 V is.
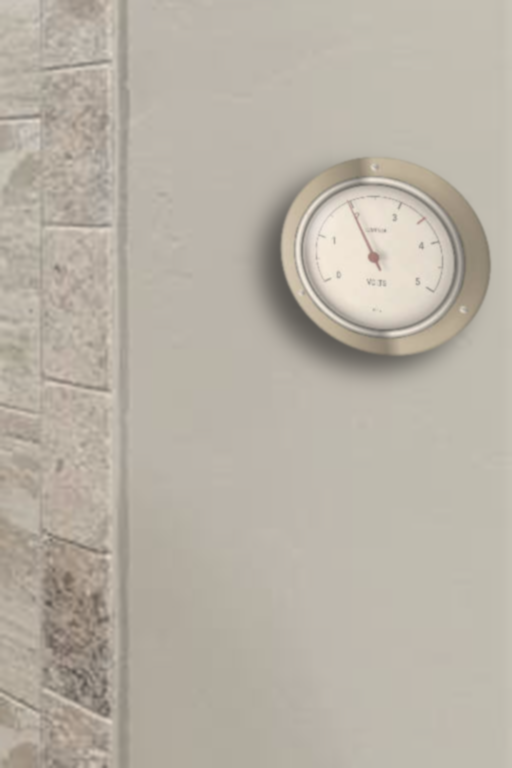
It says 2 V
